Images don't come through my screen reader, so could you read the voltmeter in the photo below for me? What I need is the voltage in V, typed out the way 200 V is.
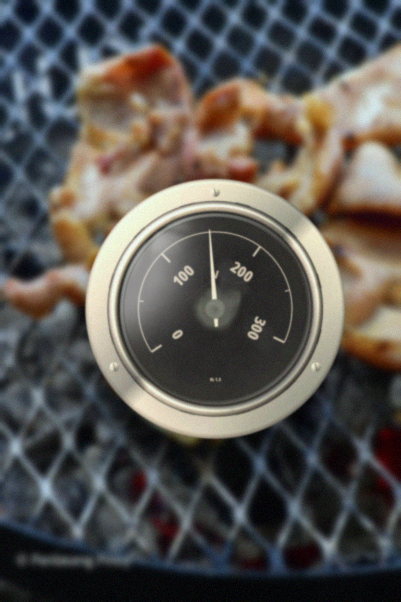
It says 150 V
